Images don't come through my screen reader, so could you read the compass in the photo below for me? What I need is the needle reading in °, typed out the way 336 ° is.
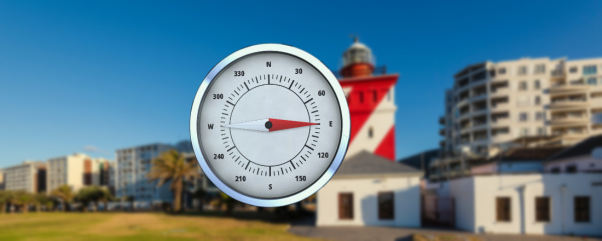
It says 90 °
